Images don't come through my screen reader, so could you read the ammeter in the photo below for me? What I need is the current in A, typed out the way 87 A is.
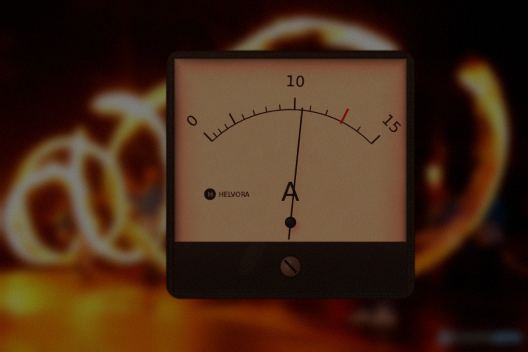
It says 10.5 A
